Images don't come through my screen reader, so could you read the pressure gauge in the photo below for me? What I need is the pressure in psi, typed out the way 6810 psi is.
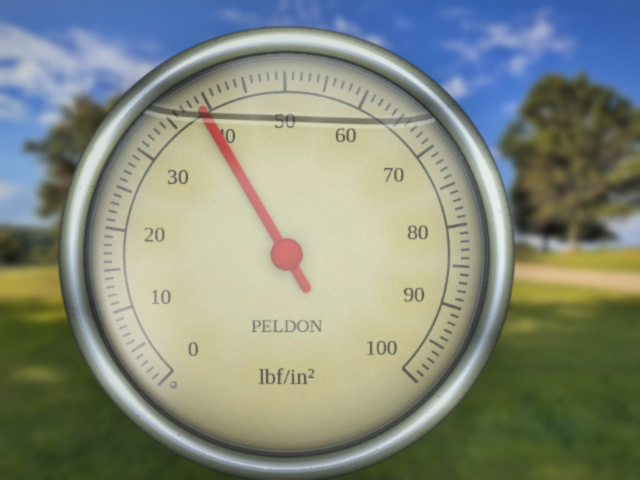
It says 39 psi
